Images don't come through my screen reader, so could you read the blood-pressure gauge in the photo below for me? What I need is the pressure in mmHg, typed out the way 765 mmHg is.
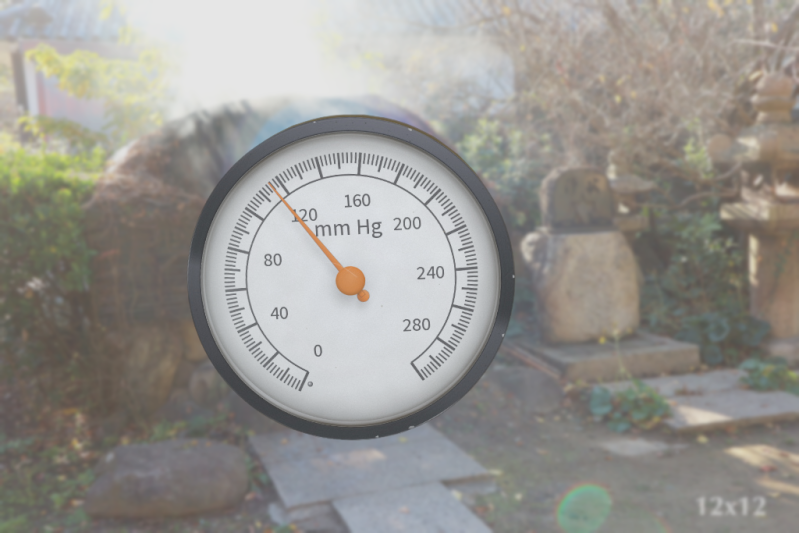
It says 116 mmHg
